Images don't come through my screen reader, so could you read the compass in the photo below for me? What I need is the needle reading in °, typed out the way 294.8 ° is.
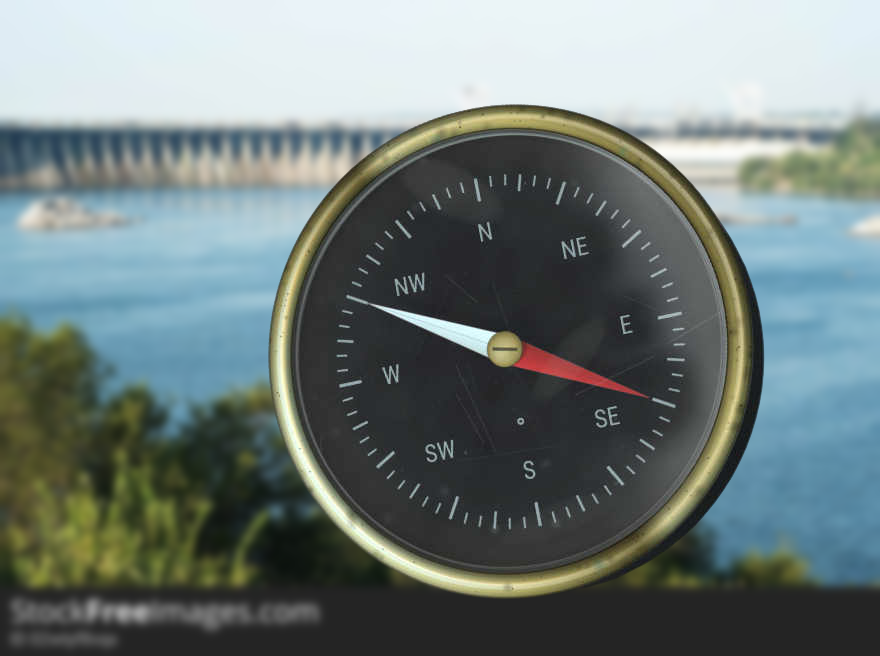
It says 120 °
